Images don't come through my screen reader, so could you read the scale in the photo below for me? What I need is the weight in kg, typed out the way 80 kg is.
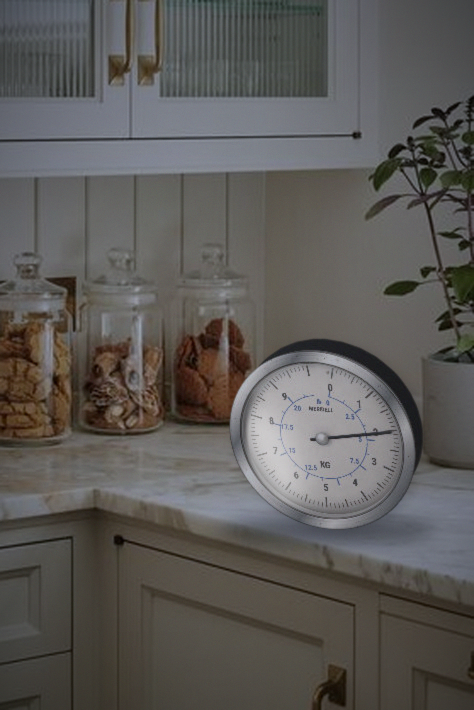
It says 2 kg
